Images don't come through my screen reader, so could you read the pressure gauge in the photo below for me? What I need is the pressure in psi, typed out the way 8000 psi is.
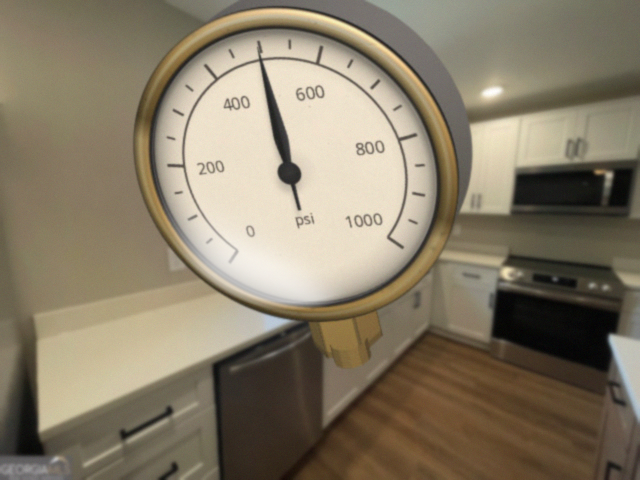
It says 500 psi
